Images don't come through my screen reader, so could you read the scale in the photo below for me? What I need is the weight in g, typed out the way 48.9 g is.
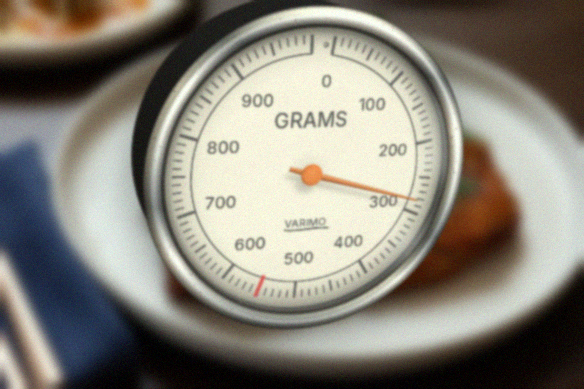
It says 280 g
